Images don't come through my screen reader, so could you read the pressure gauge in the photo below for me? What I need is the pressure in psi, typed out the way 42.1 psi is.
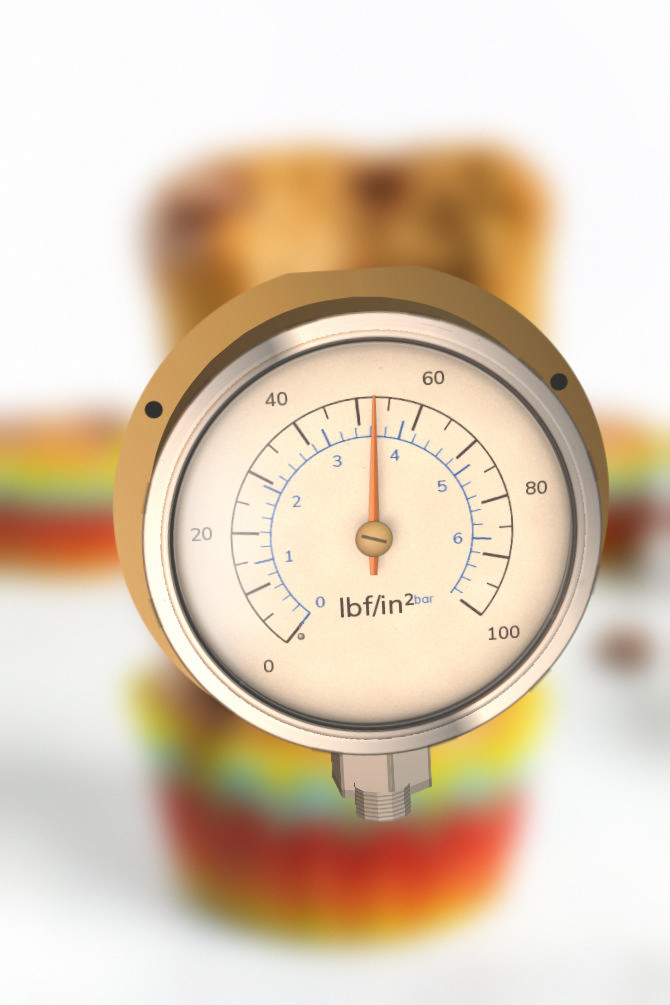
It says 52.5 psi
